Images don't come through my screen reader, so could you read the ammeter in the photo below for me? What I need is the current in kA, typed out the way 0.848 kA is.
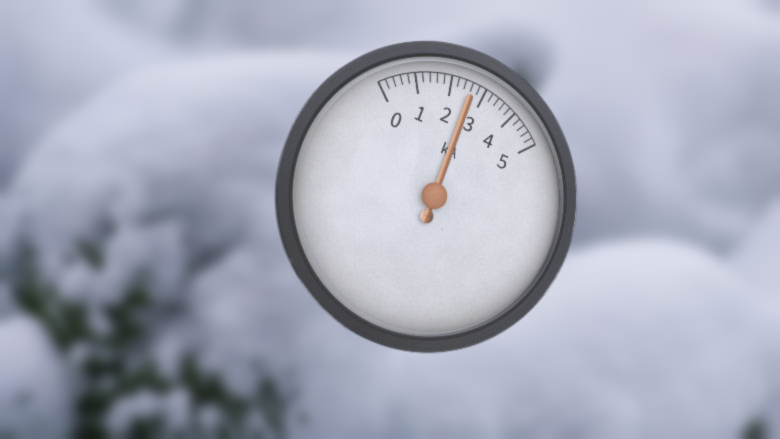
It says 2.6 kA
